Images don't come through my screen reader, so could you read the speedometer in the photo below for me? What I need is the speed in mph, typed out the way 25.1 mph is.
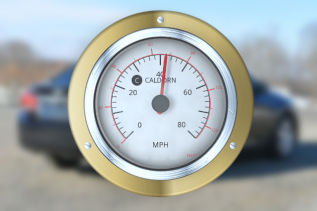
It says 42 mph
